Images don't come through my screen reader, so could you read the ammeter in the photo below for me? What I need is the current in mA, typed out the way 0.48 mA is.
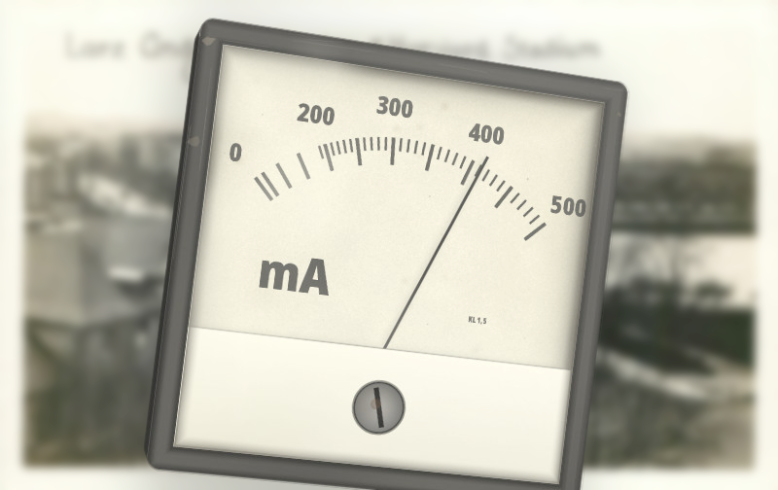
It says 410 mA
